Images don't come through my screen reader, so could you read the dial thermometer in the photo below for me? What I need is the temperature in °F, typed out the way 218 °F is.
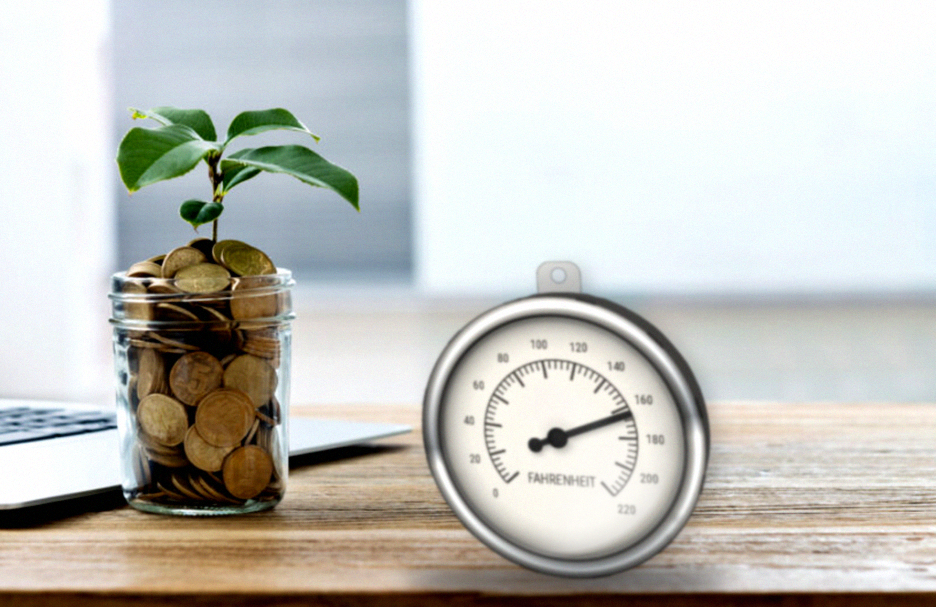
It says 164 °F
